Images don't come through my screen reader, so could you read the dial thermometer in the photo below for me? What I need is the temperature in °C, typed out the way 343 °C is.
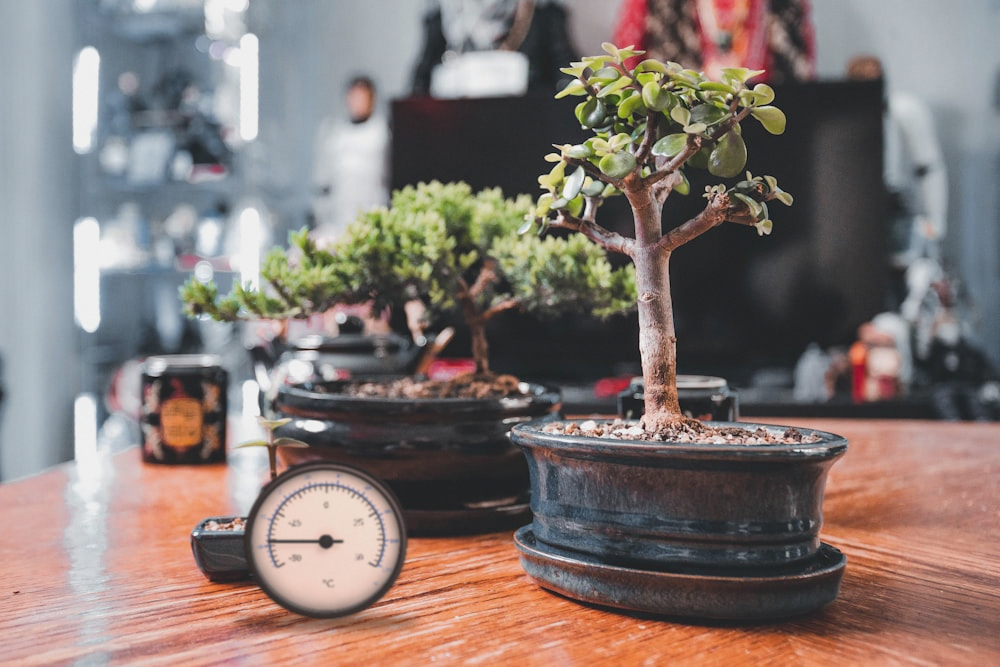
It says -37.5 °C
